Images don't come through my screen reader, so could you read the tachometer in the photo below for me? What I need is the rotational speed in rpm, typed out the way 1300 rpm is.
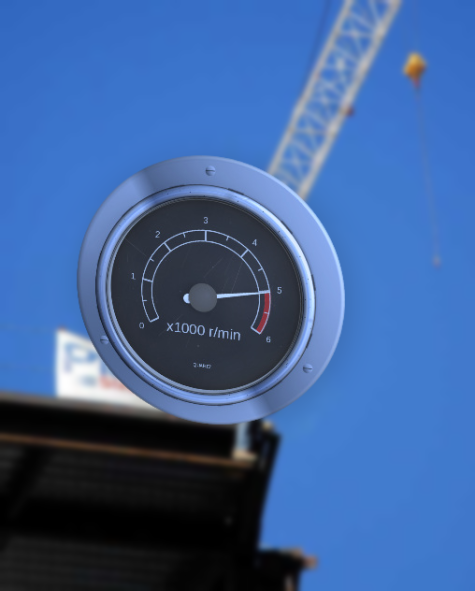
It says 5000 rpm
